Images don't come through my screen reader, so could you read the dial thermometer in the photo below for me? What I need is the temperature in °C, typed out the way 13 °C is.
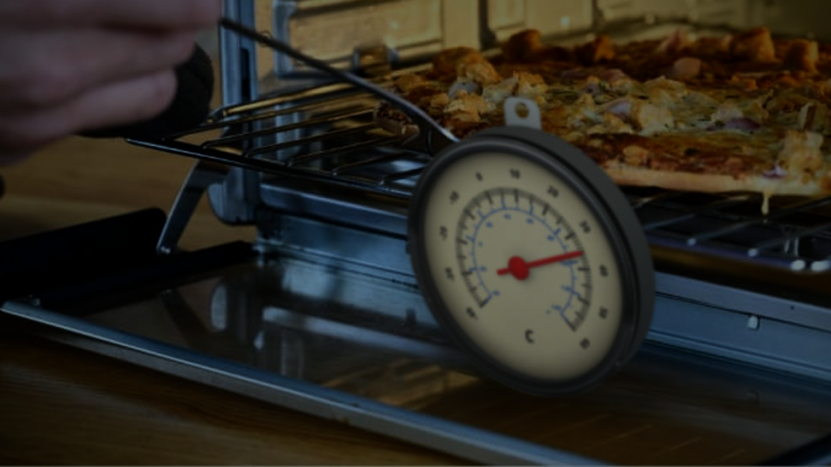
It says 35 °C
